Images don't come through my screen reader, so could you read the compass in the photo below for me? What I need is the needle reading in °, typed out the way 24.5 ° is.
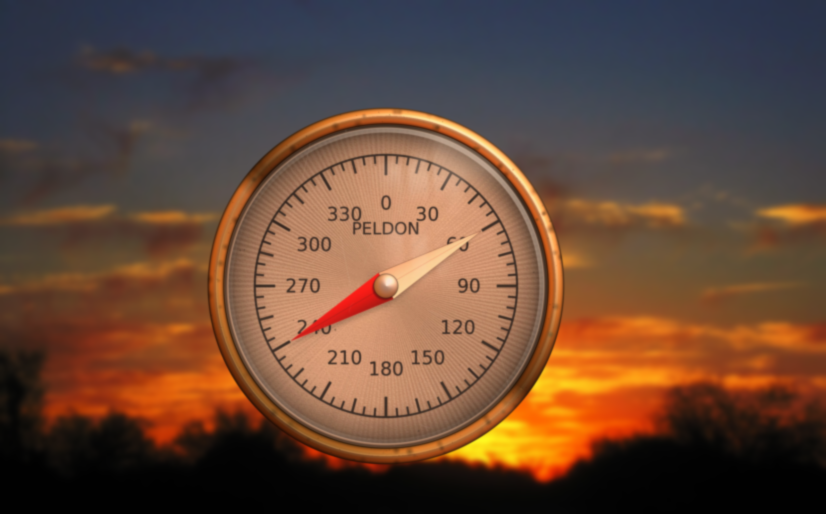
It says 240 °
